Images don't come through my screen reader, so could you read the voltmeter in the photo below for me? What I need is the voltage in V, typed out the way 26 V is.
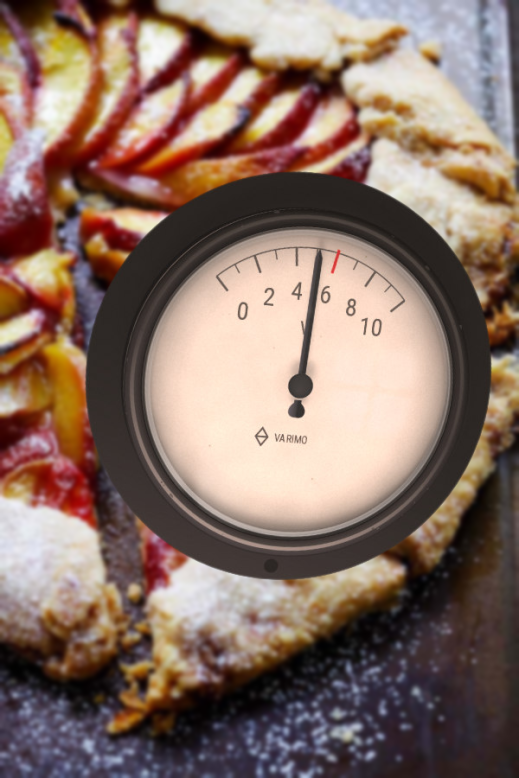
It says 5 V
